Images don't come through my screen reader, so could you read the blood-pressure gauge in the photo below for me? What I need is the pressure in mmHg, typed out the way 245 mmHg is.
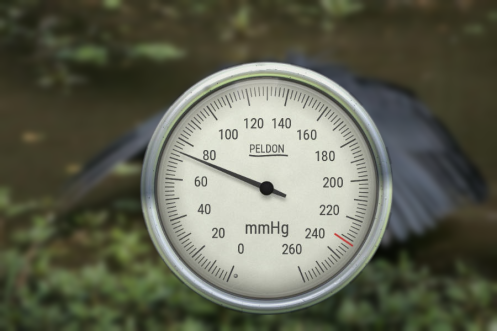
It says 74 mmHg
